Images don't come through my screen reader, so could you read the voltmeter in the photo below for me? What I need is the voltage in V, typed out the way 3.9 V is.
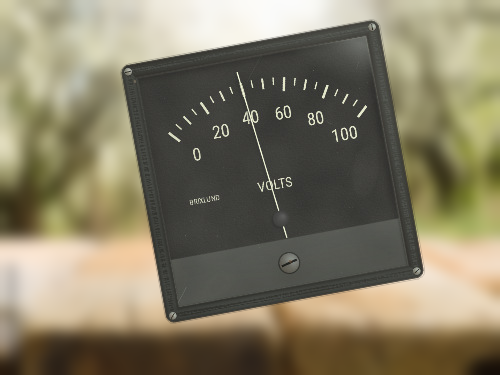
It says 40 V
